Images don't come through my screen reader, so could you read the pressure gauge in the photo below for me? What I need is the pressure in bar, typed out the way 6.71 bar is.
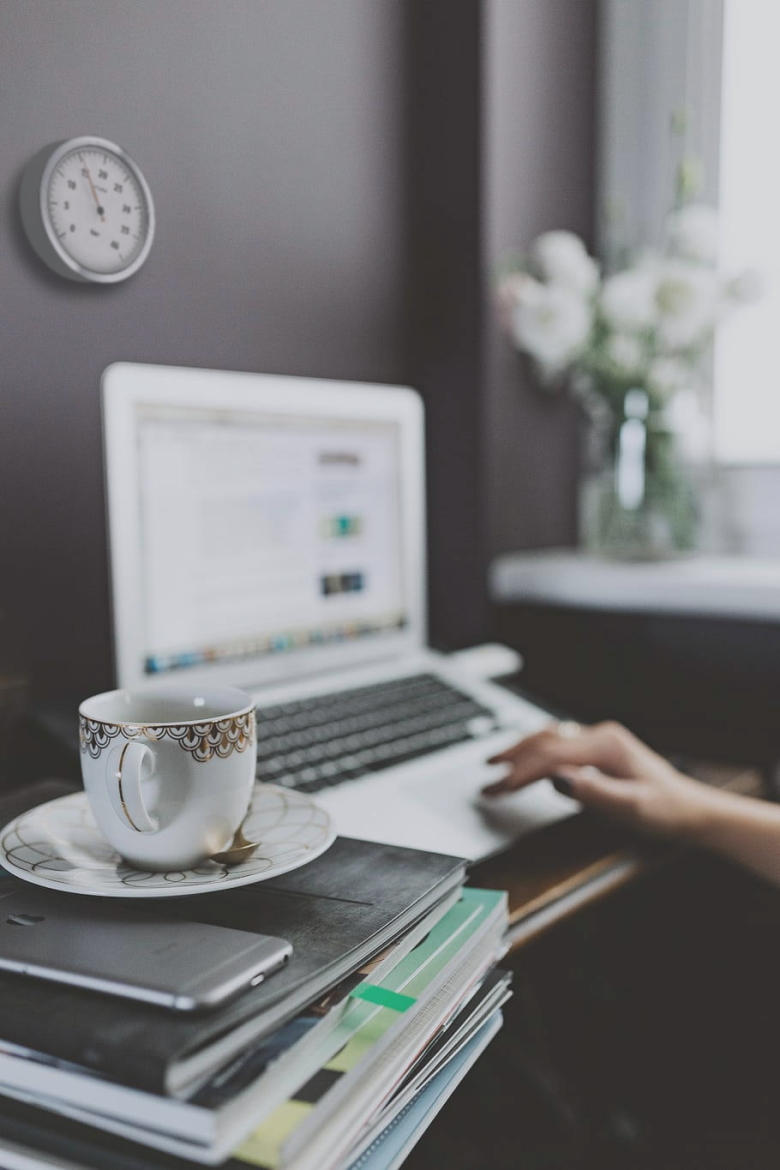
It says 15 bar
